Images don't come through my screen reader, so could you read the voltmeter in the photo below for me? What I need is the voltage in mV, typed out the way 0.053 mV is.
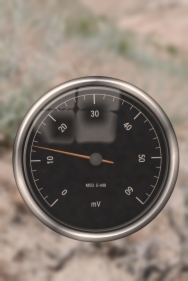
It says 13 mV
